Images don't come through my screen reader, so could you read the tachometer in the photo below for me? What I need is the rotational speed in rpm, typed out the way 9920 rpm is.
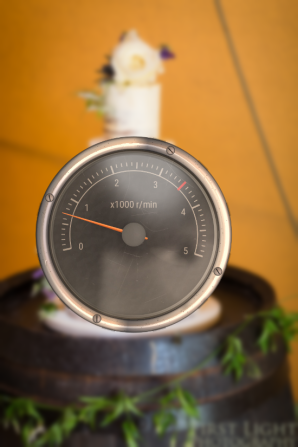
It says 700 rpm
